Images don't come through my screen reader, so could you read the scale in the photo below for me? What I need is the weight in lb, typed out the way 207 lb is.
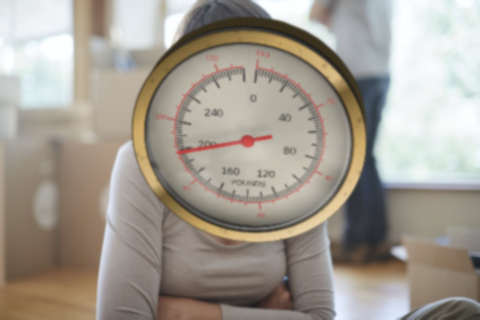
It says 200 lb
